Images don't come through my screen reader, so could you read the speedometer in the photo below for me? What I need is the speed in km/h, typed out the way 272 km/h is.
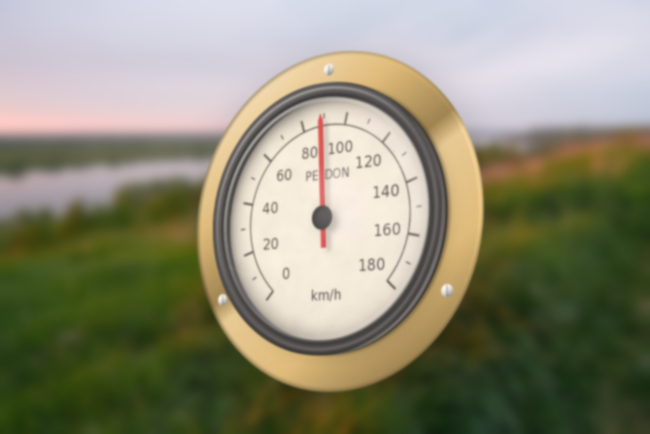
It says 90 km/h
